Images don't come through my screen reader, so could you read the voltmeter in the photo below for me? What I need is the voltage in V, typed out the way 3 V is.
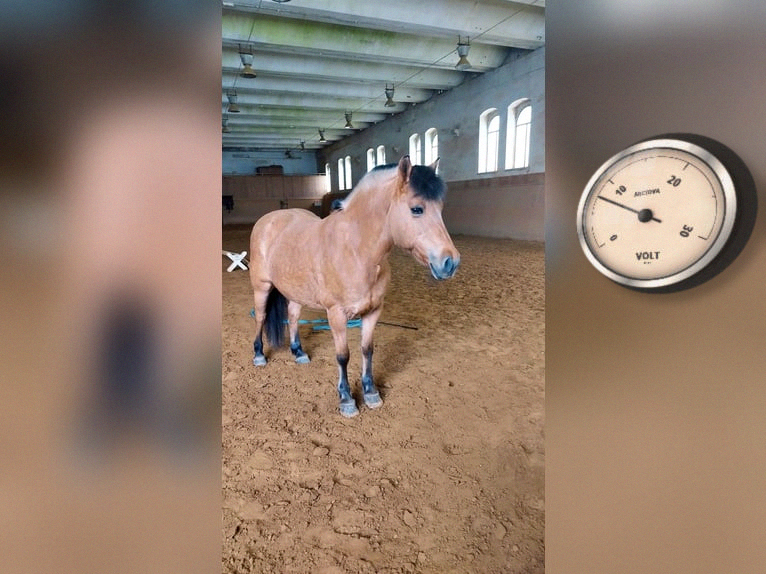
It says 7.5 V
